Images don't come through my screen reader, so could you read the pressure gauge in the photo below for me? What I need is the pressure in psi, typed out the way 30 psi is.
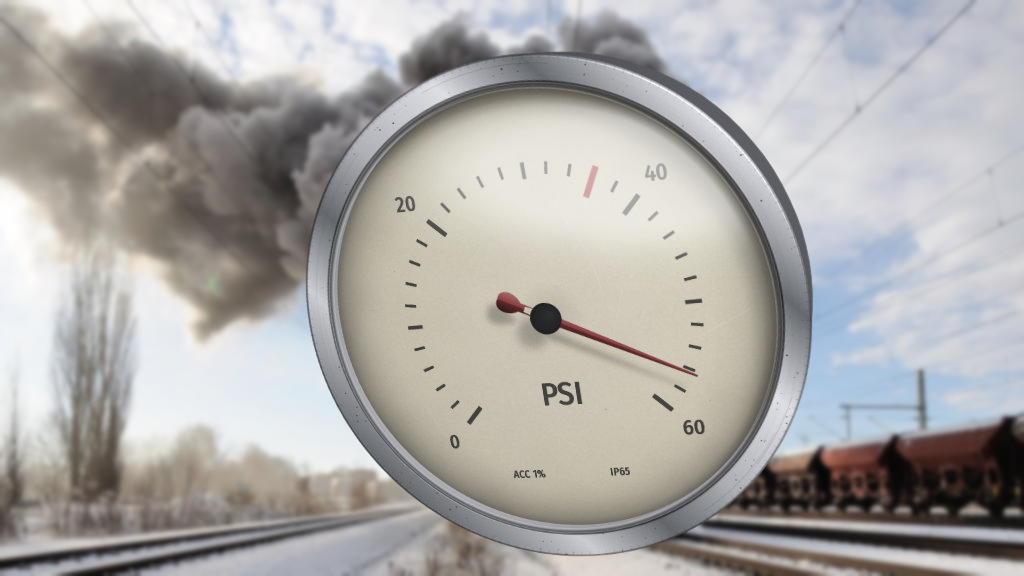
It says 56 psi
